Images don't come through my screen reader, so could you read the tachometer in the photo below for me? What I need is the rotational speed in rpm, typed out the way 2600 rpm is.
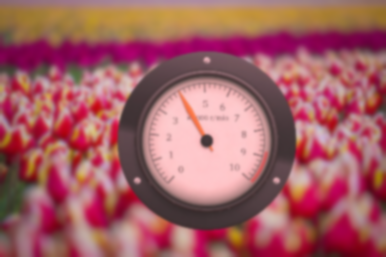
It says 4000 rpm
